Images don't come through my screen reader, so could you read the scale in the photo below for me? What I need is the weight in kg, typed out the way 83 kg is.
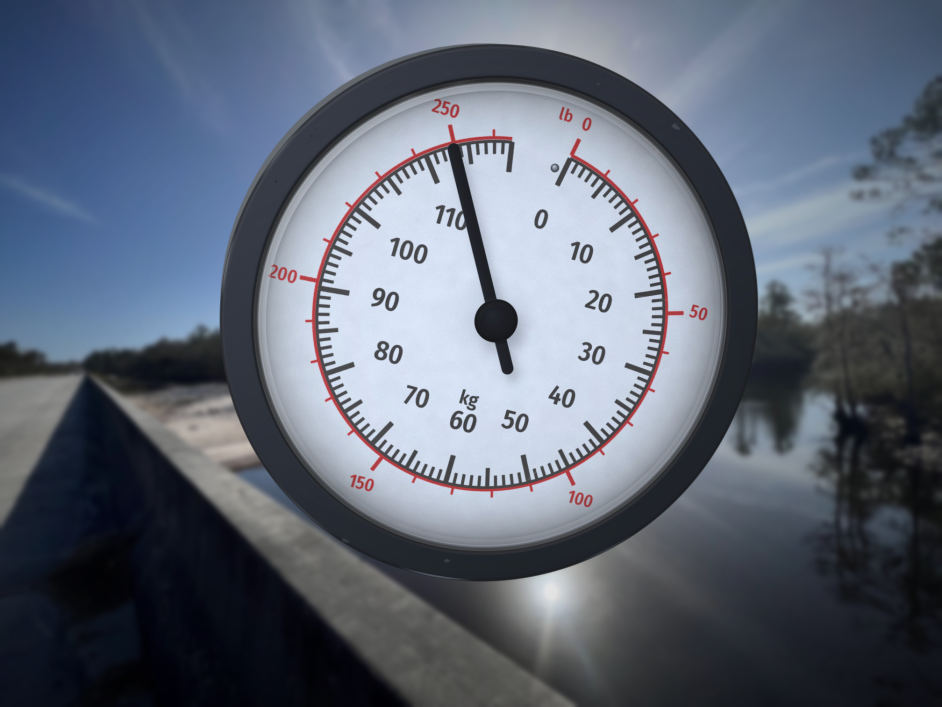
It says 113 kg
